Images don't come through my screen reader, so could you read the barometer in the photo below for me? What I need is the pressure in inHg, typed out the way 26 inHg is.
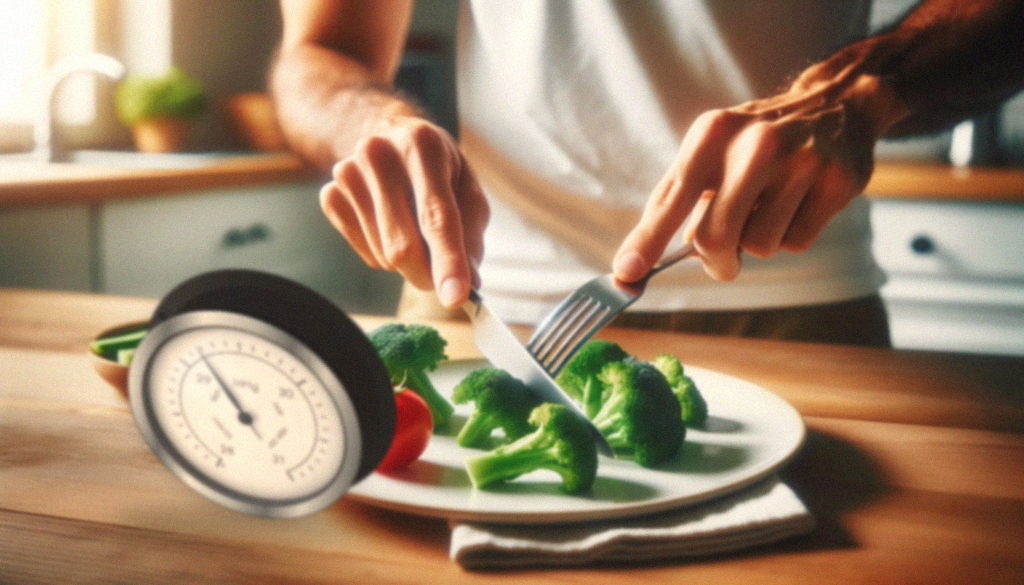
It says 29.2 inHg
